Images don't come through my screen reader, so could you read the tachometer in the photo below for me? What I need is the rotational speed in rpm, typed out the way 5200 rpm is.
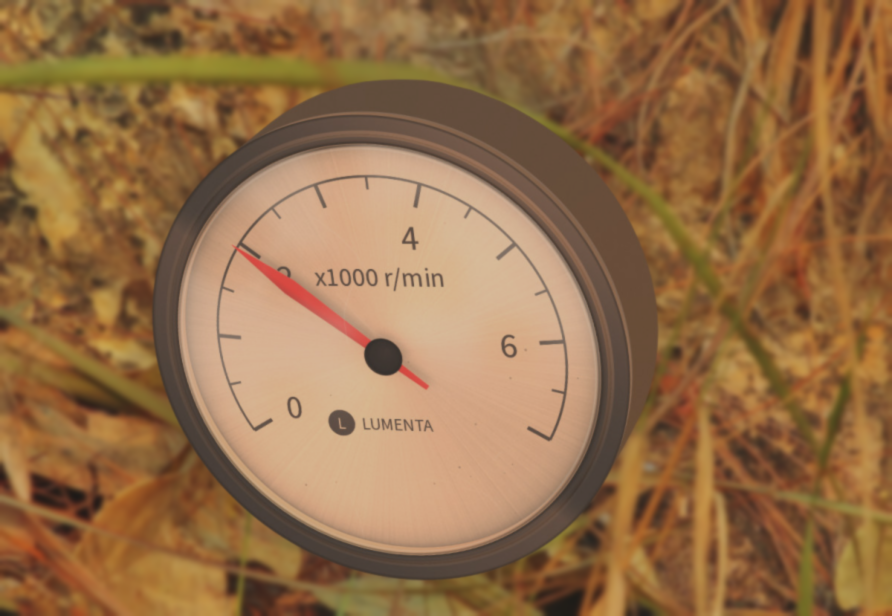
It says 2000 rpm
